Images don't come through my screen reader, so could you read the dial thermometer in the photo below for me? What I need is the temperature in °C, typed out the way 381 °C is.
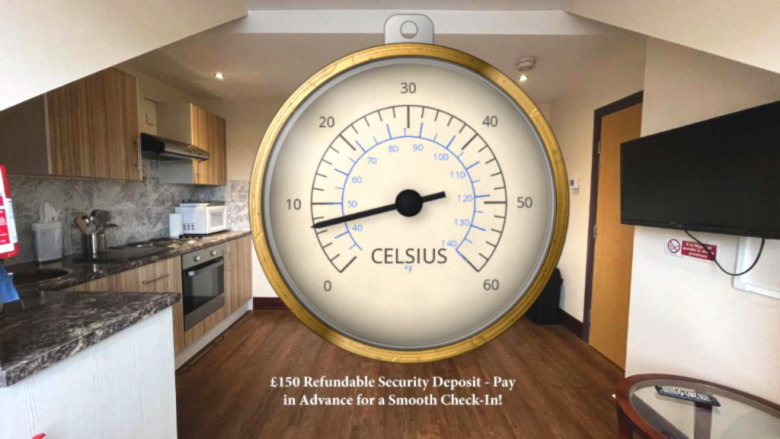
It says 7 °C
